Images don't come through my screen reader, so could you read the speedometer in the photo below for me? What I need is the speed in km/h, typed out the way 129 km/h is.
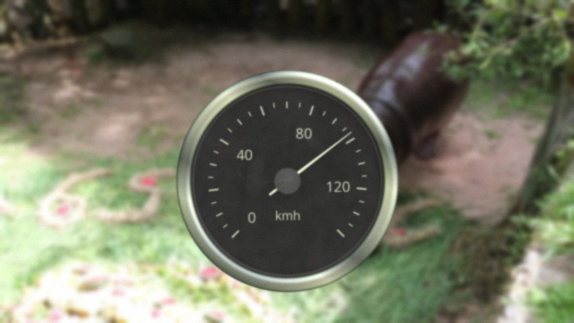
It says 97.5 km/h
